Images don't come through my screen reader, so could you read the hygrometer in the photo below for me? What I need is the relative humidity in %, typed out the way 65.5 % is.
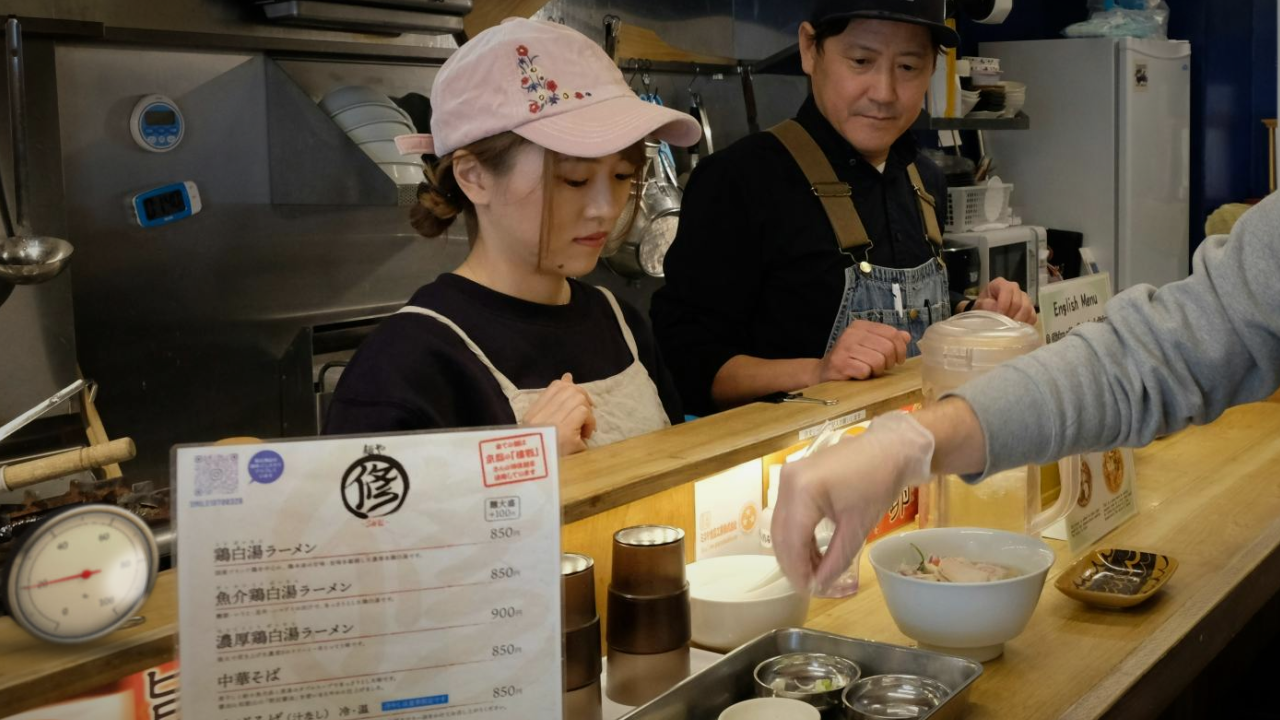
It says 20 %
